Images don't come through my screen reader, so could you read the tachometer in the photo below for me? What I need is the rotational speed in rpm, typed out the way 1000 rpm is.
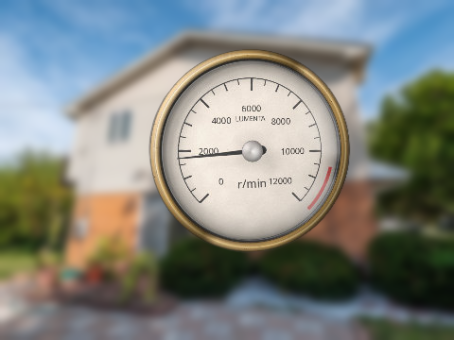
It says 1750 rpm
